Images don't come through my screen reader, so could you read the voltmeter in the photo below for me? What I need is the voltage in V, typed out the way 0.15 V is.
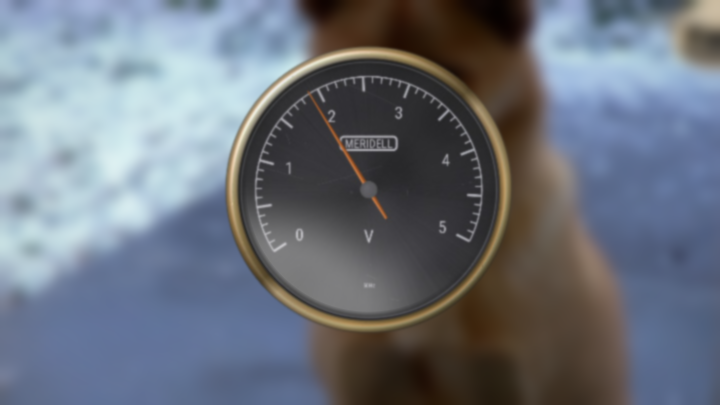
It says 1.9 V
